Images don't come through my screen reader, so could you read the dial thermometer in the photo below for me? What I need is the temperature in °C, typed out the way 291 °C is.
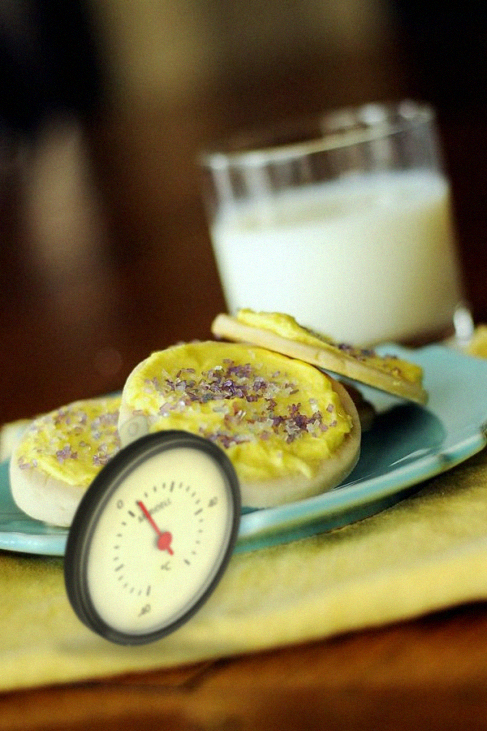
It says 4 °C
